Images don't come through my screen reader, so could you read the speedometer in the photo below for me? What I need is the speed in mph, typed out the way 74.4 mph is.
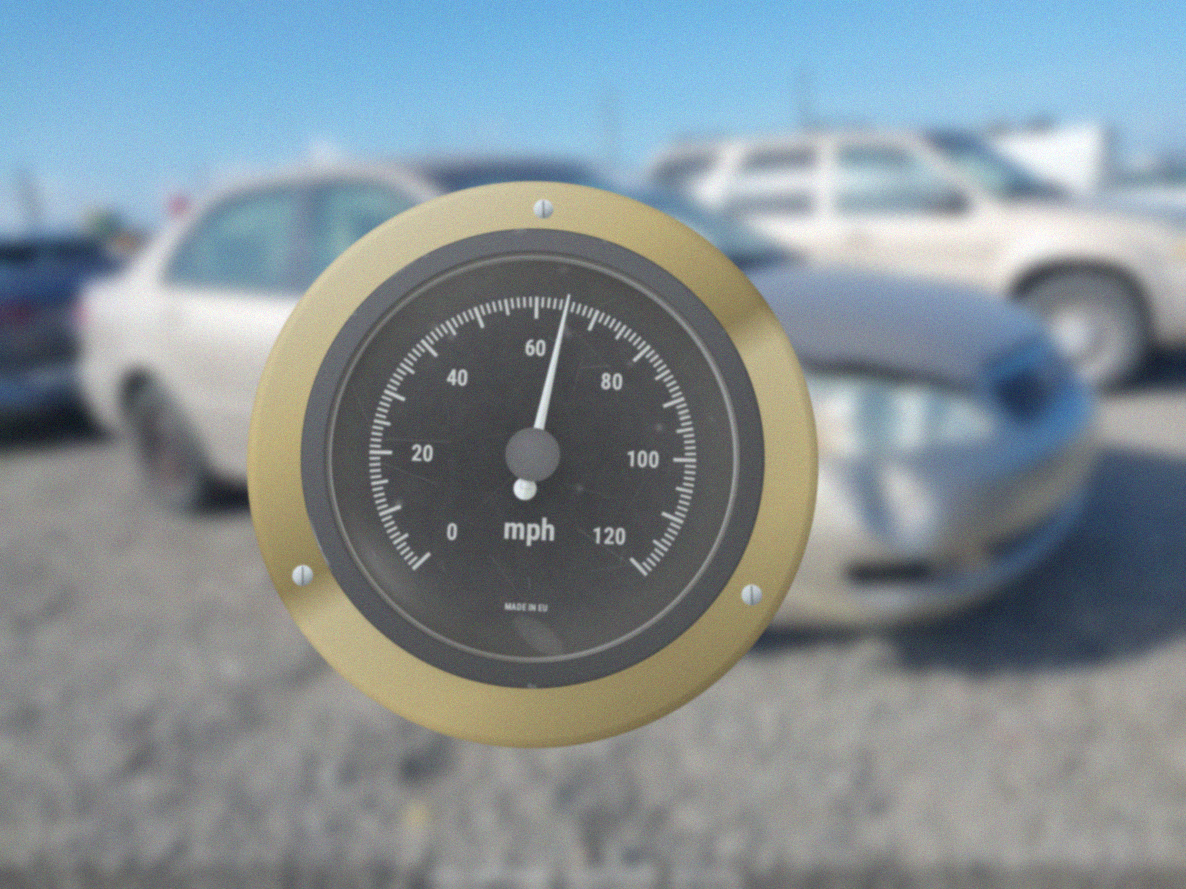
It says 65 mph
